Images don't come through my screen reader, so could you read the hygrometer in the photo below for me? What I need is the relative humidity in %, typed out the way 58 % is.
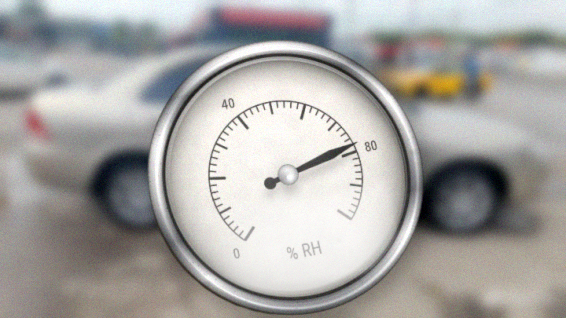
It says 78 %
